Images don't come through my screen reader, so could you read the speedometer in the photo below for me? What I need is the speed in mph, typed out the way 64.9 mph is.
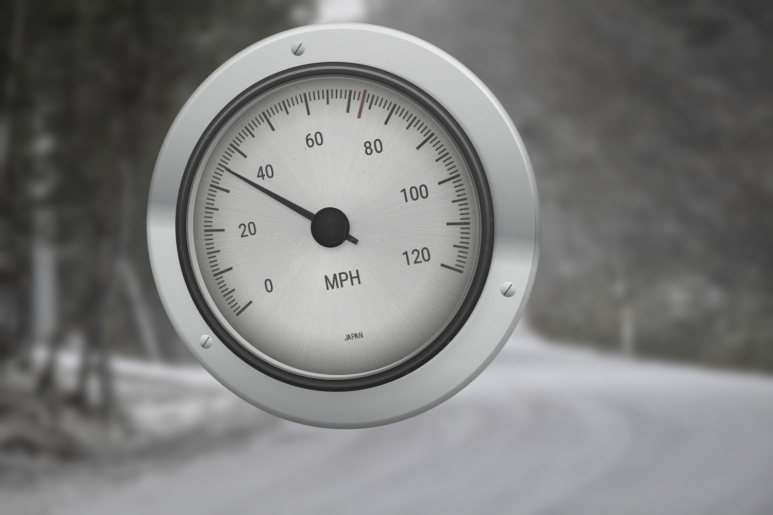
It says 35 mph
